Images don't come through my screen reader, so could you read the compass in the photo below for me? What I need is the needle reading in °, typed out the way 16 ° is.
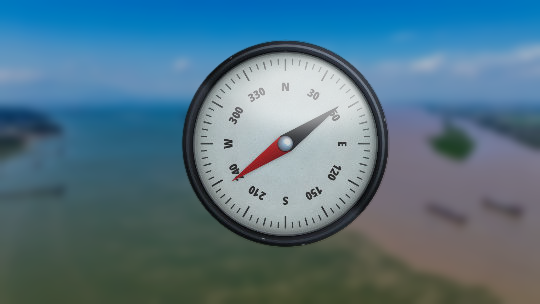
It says 235 °
